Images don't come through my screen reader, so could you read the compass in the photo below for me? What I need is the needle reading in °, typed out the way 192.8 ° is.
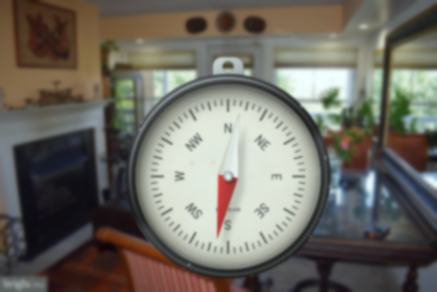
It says 190 °
